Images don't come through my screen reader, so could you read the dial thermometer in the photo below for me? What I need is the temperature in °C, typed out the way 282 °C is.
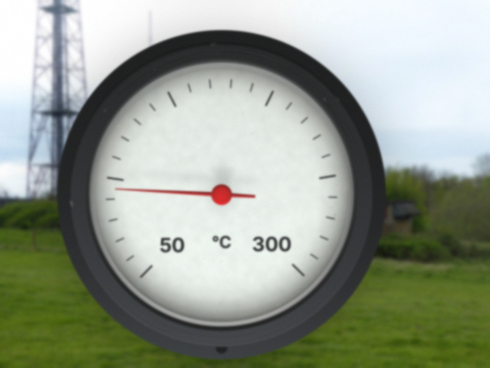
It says 95 °C
